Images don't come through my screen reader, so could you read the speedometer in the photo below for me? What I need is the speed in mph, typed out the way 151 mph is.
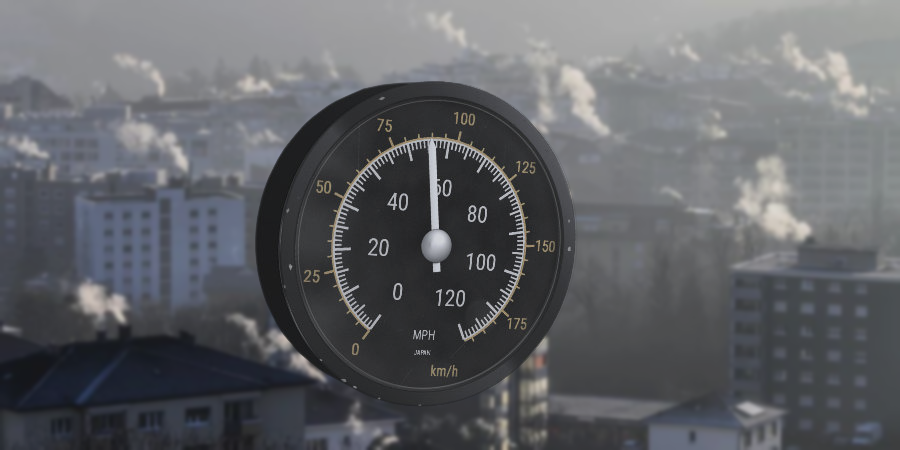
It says 55 mph
